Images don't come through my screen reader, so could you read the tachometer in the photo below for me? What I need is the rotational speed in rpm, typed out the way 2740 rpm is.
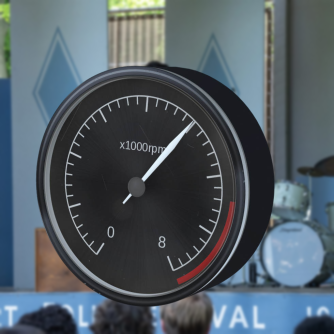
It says 5000 rpm
